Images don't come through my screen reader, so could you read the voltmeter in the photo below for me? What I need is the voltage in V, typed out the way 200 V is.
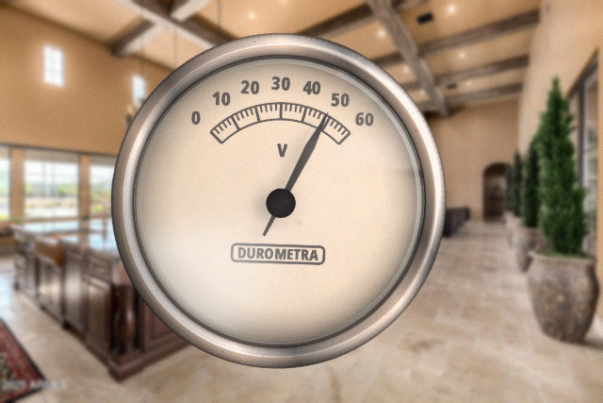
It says 48 V
